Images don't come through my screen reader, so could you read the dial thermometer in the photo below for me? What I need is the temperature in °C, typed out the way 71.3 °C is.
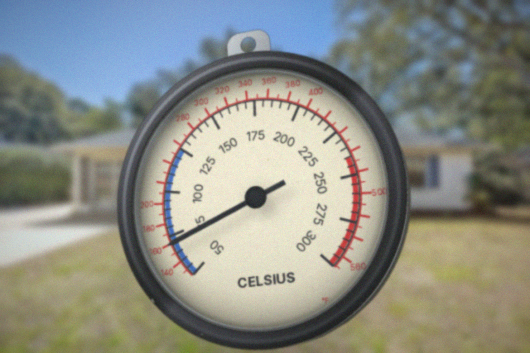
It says 70 °C
